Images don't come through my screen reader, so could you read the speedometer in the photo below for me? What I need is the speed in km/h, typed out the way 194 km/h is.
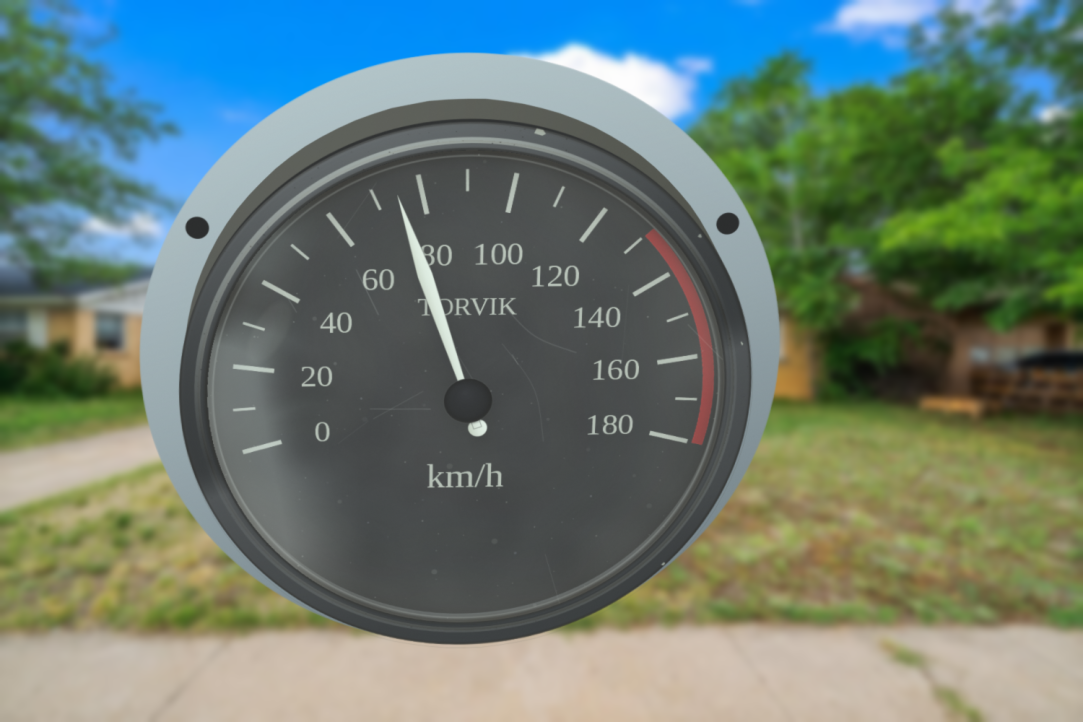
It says 75 km/h
